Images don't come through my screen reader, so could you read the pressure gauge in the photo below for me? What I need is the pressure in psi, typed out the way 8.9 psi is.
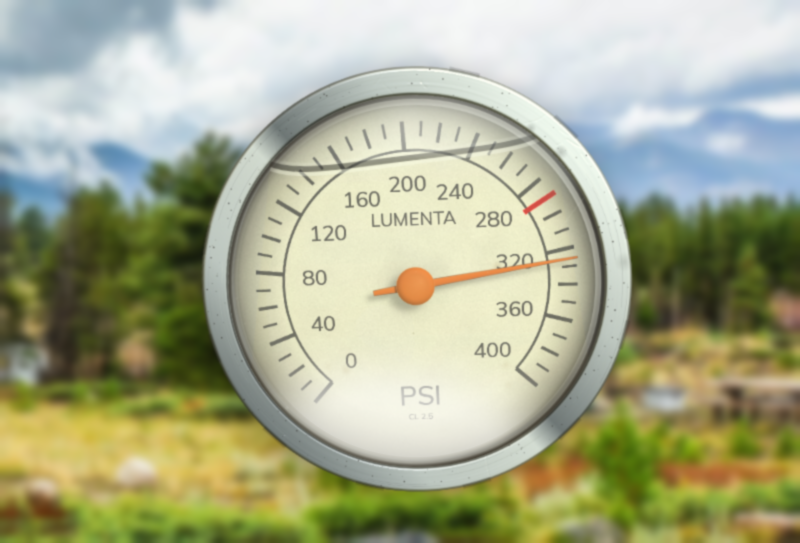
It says 325 psi
